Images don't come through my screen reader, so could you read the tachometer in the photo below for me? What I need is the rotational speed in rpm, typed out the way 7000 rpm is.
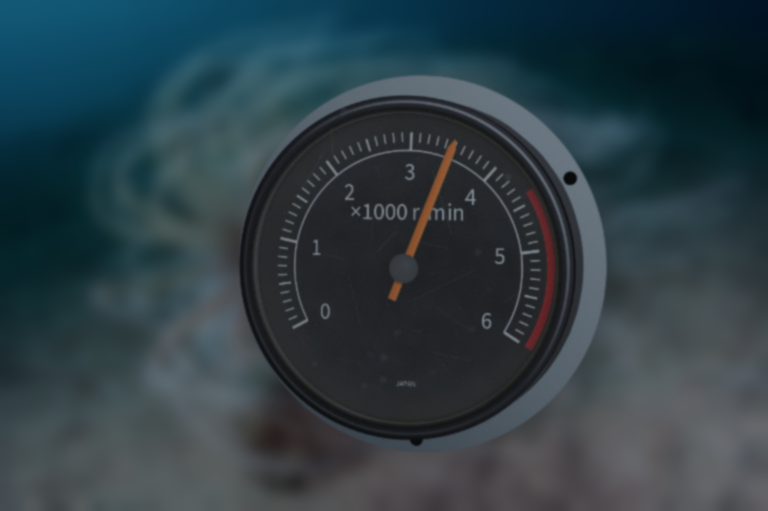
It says 3500 rpm
